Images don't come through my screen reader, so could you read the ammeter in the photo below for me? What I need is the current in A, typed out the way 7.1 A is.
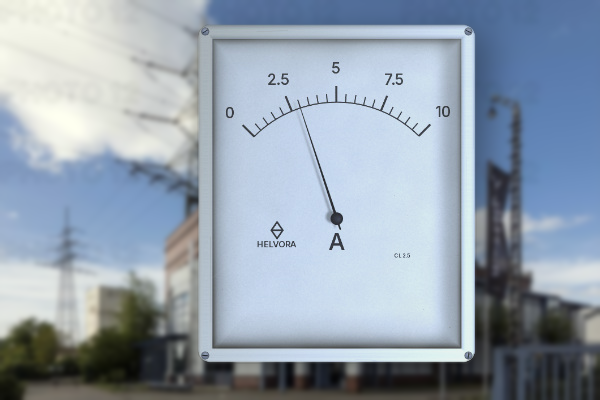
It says 3 A
